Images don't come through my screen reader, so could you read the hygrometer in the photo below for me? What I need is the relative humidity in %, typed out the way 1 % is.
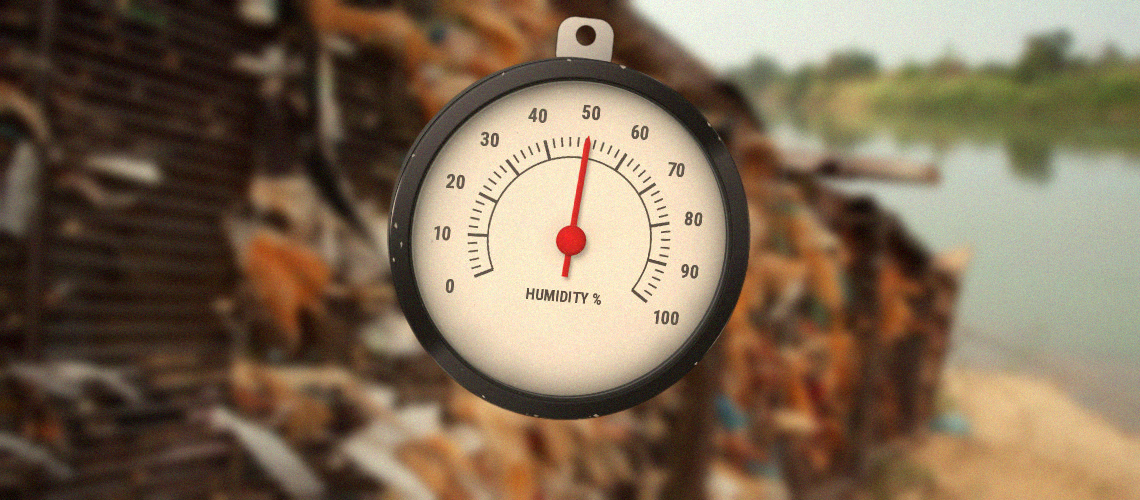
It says 50 %
